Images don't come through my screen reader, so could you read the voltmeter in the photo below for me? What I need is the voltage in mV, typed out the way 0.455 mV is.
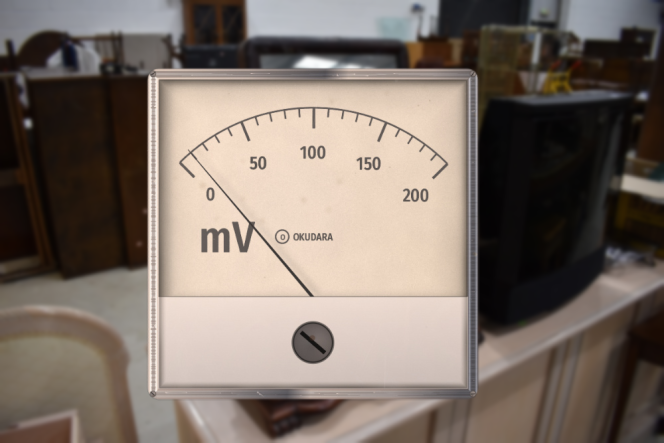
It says 10 mV
